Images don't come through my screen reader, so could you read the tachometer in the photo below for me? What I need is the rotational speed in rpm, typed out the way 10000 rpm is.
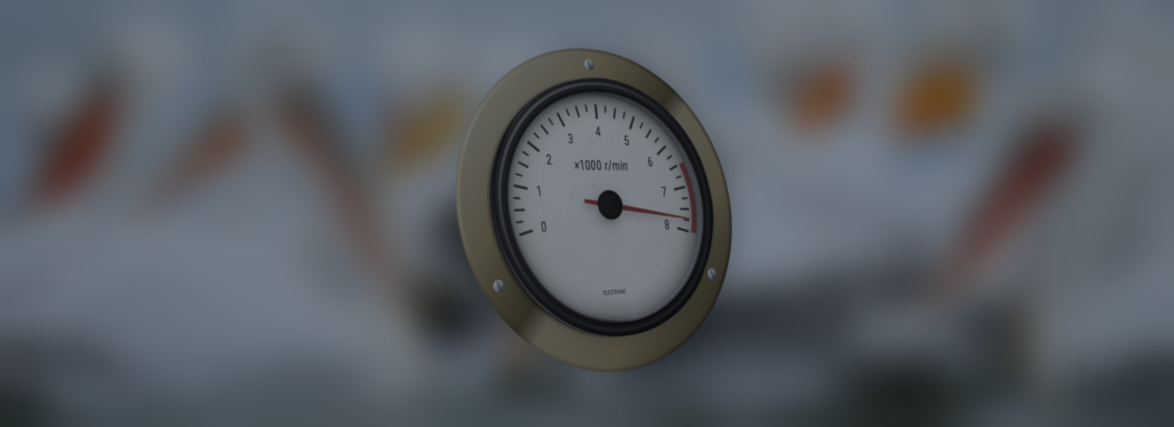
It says 7750 rpm
